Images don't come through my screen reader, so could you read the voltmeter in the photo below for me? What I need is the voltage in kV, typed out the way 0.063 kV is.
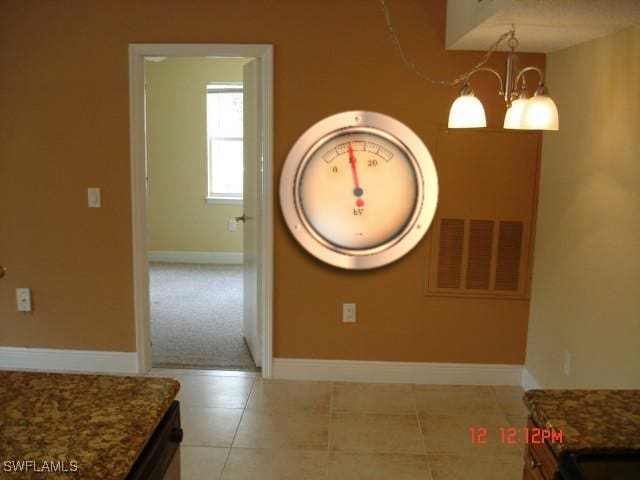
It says 10 kV
